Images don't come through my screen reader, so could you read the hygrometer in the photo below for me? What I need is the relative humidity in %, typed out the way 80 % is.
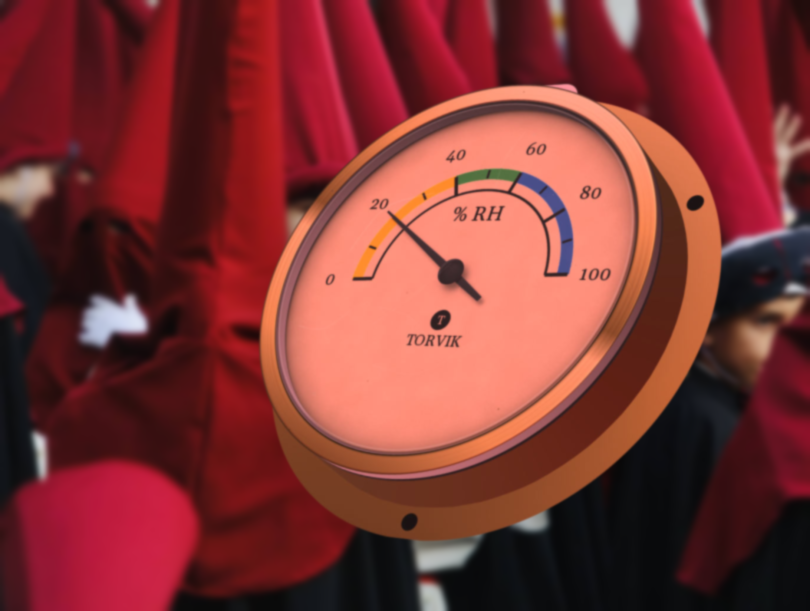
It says 20 %
